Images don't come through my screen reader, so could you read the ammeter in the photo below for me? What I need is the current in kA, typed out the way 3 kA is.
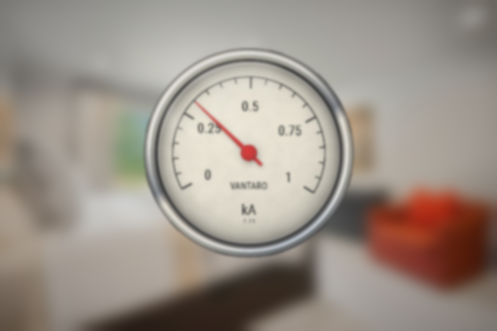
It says 0.3 kA
